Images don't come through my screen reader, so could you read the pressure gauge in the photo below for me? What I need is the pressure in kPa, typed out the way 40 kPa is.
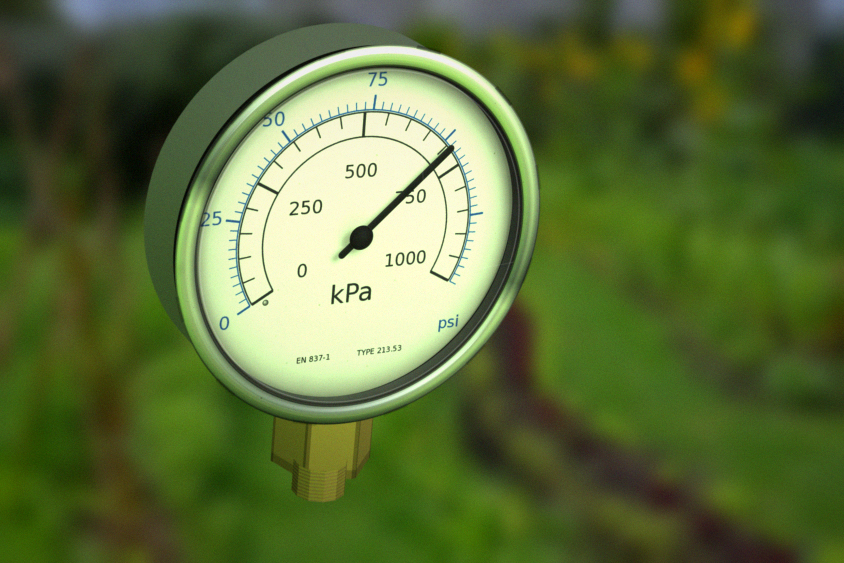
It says 700 kPa
